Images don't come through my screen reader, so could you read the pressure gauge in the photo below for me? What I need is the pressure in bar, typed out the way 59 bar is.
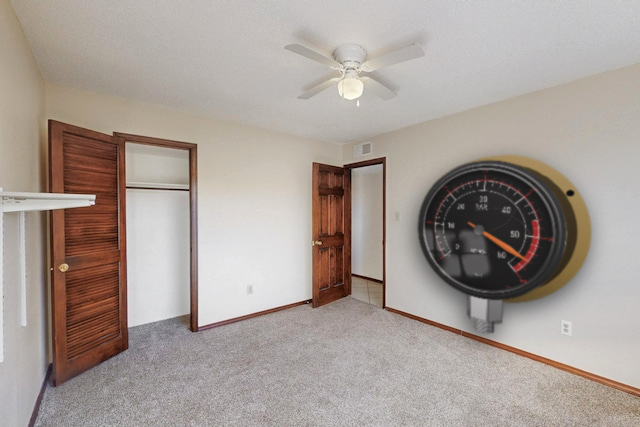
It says 56 bar
